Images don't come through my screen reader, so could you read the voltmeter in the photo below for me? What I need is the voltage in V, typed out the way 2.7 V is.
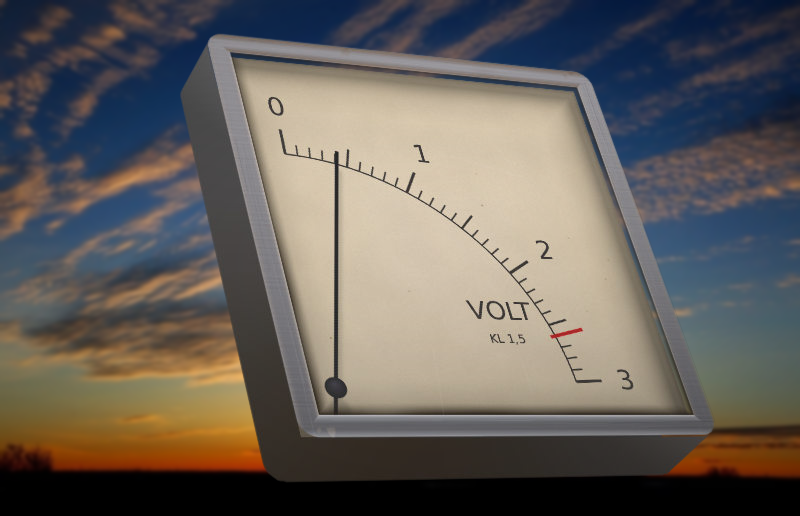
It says 0.4 V
